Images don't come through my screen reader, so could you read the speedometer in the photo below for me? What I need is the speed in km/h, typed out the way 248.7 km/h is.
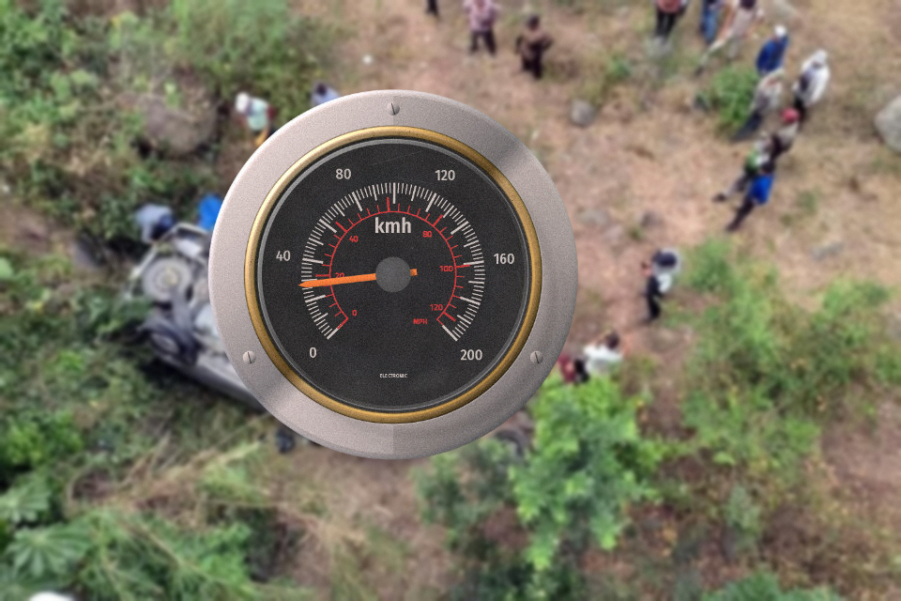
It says 28 km/h
